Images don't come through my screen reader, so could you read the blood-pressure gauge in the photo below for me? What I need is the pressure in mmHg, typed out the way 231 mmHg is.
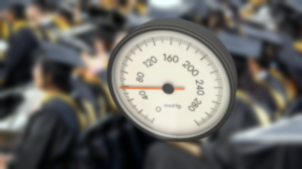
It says 60 mmHg
